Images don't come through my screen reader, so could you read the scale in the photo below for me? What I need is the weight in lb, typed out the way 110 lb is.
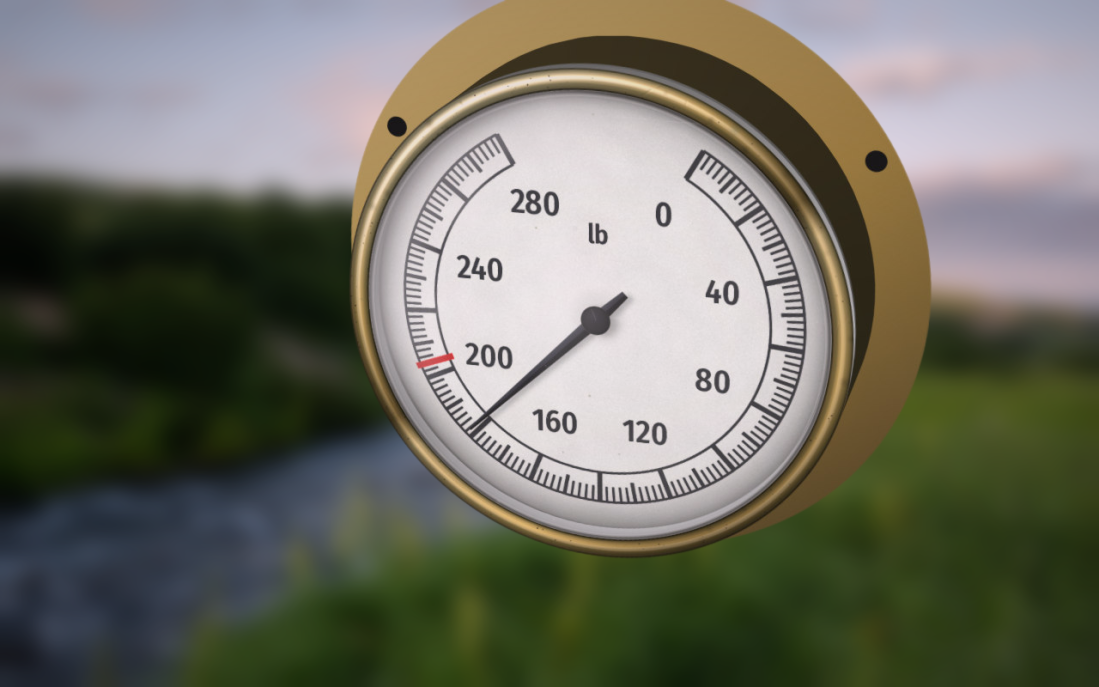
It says 182 lb
